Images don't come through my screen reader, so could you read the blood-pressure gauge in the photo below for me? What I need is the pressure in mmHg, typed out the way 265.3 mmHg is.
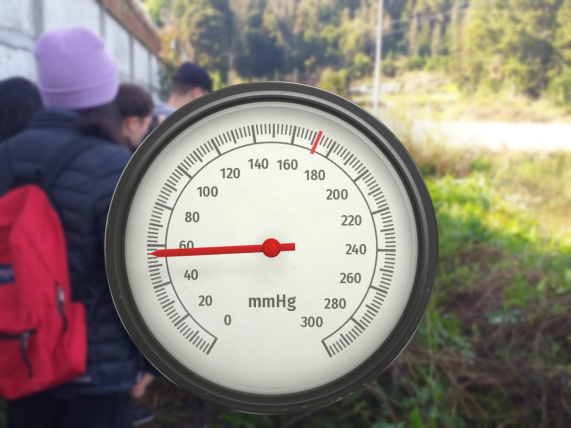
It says 56 mmHg
